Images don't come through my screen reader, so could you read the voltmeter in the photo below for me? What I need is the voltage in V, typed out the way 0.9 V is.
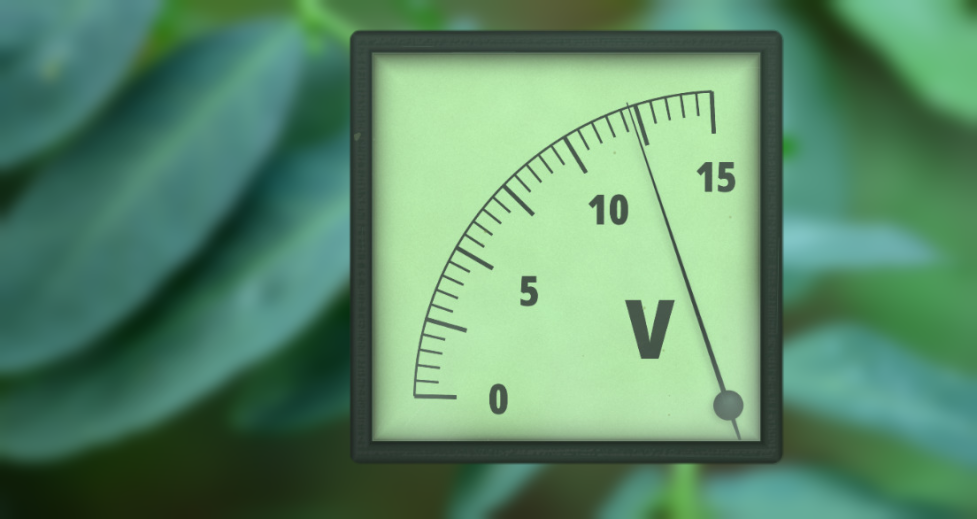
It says 12.25 V
